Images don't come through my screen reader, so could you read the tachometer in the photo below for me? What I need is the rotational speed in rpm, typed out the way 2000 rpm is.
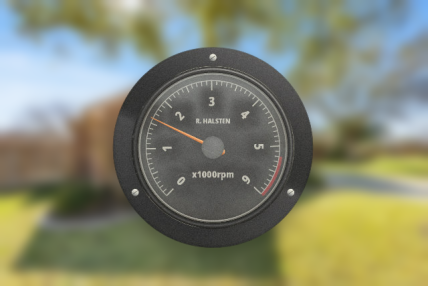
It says 1600 rpm
